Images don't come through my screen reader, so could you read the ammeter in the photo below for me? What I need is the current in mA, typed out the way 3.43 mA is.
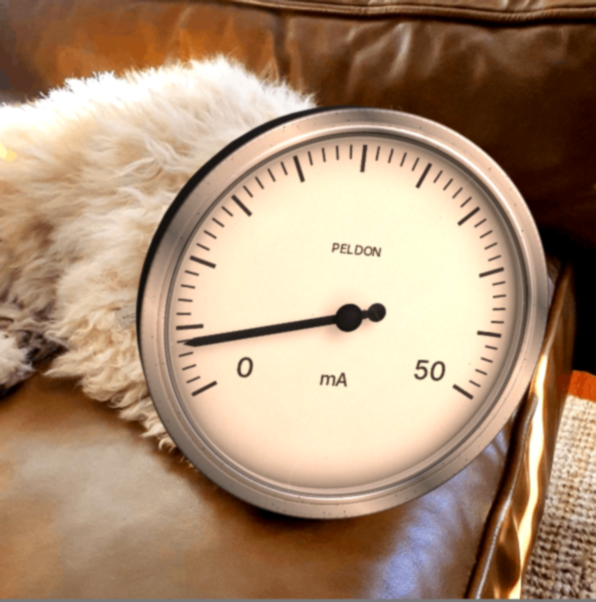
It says 4 mA
